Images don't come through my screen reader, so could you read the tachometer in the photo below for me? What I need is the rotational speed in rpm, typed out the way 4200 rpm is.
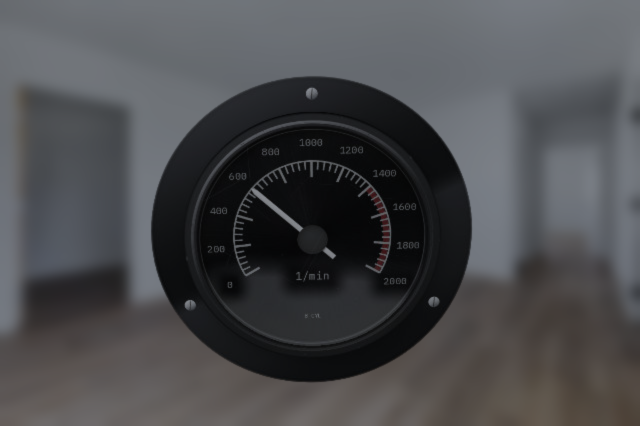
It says 600 rpm
